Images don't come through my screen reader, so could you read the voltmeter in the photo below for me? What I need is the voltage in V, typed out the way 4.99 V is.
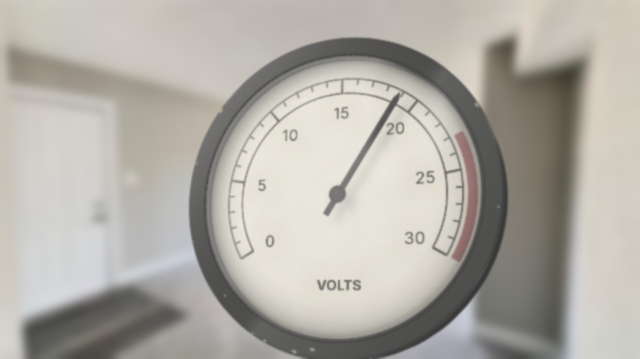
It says 19 V
